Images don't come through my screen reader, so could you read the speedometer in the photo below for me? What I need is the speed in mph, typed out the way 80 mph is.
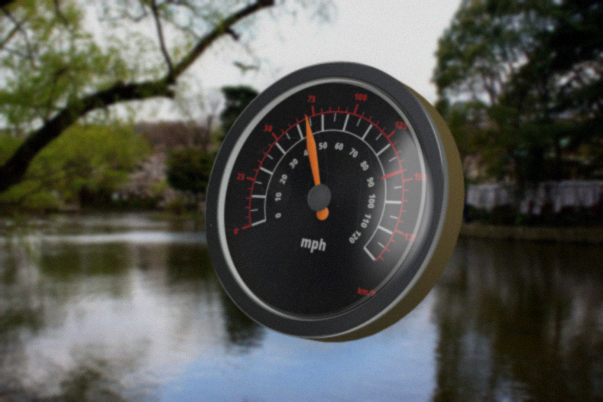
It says 45 mph
